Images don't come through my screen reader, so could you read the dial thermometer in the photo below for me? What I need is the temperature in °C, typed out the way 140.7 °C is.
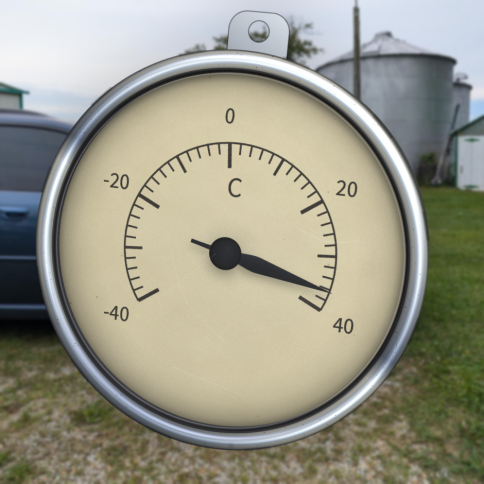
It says 36 °C
